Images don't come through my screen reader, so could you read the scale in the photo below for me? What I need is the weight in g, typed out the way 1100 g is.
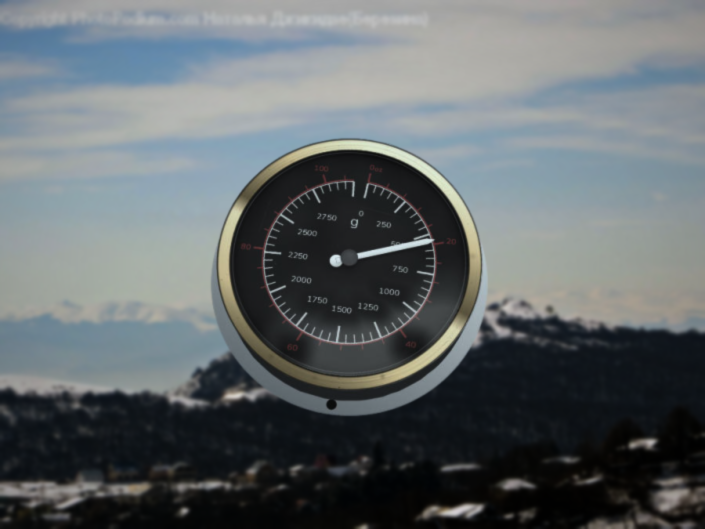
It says 550 g
